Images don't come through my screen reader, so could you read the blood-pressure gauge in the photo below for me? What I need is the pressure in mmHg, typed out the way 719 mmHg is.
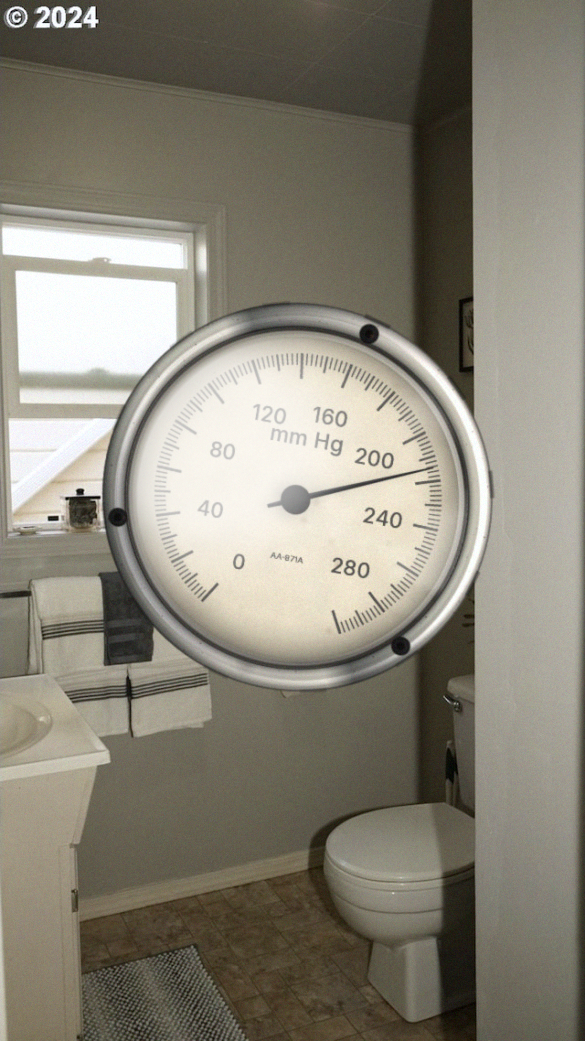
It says 214 mmHg
